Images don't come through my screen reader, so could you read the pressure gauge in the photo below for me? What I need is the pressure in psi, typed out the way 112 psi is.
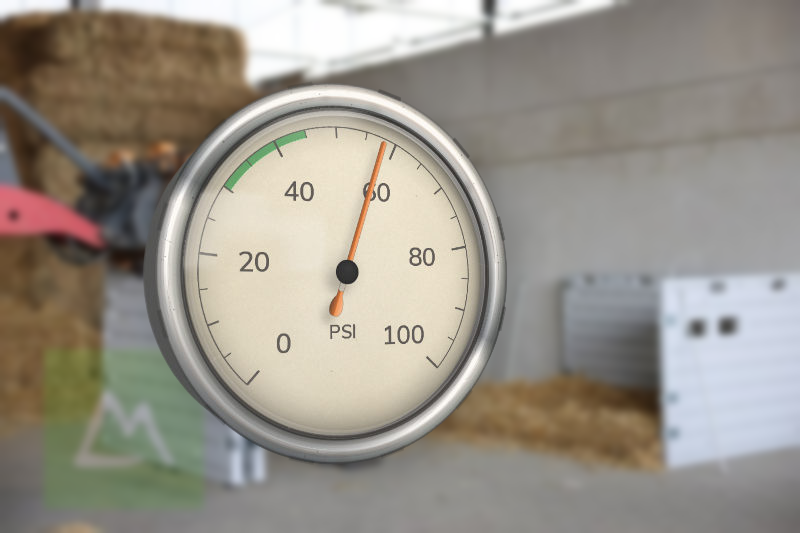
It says 57.5 psi
